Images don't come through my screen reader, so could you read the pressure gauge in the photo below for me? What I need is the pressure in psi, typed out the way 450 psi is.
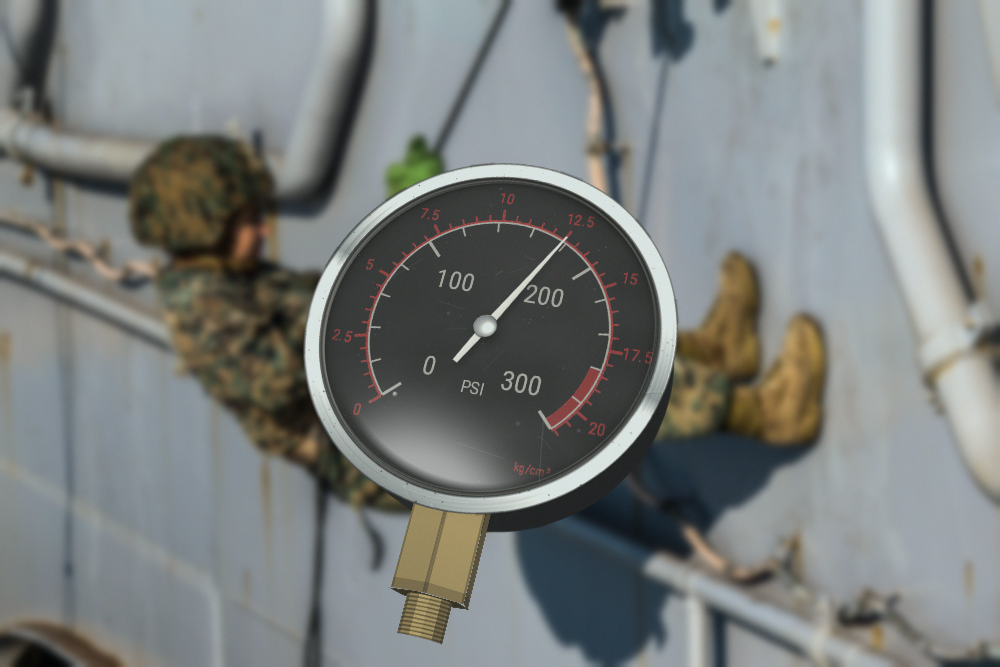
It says 180 psi
